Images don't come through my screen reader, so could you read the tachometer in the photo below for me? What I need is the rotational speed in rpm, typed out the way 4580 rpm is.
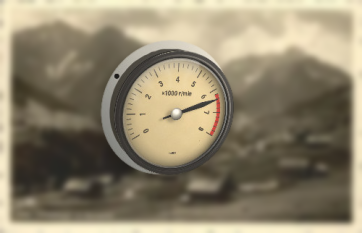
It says 6400 rpm
